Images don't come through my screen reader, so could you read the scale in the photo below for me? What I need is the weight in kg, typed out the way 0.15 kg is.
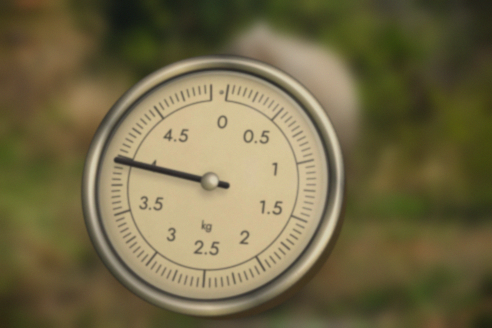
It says 3.95 kg
